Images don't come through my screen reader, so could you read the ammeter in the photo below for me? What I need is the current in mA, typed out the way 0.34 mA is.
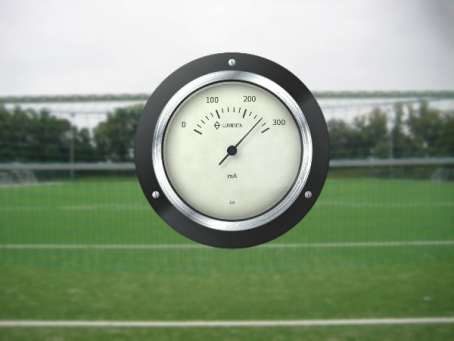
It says 260 mA
